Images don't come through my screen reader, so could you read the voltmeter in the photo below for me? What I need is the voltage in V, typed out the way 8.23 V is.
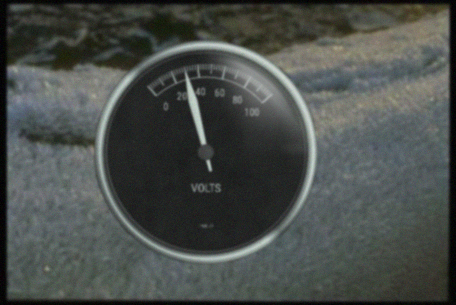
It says 30 V
